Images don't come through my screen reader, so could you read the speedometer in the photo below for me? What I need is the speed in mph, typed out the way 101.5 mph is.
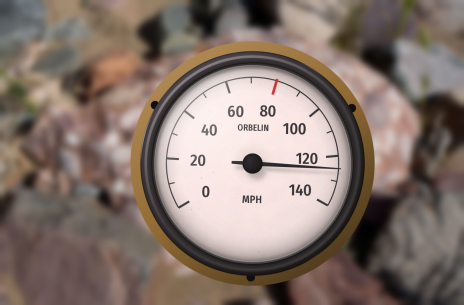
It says 125 mph
